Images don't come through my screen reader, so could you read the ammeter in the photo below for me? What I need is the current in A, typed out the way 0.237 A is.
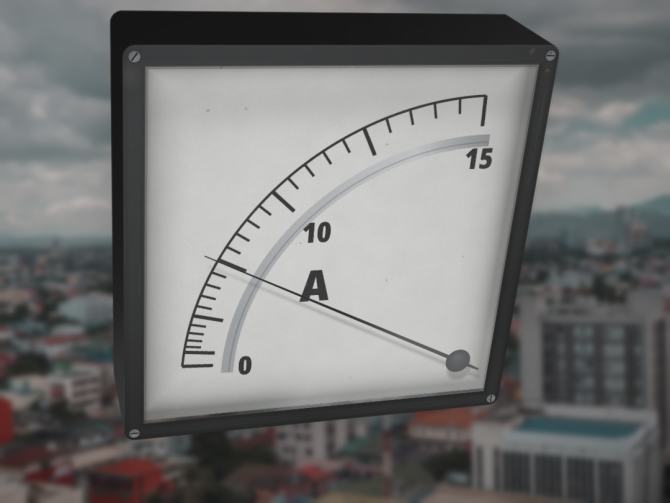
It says 7.5 A
